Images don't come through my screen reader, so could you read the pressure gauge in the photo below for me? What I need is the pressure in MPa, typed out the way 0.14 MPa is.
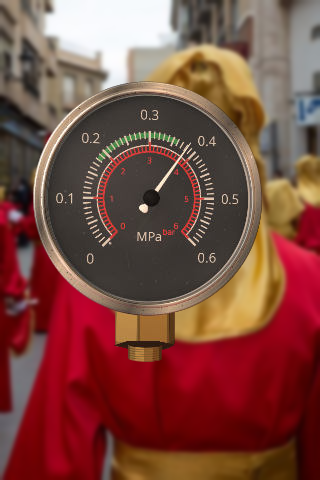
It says 0.38 MPa
